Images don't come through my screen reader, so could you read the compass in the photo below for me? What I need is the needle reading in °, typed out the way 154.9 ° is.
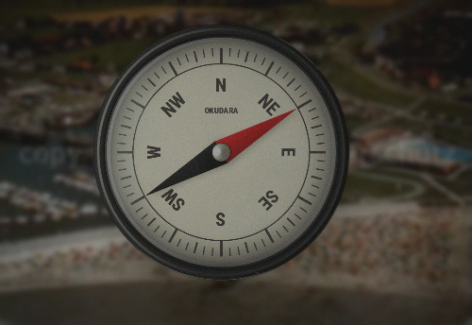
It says 60 °
